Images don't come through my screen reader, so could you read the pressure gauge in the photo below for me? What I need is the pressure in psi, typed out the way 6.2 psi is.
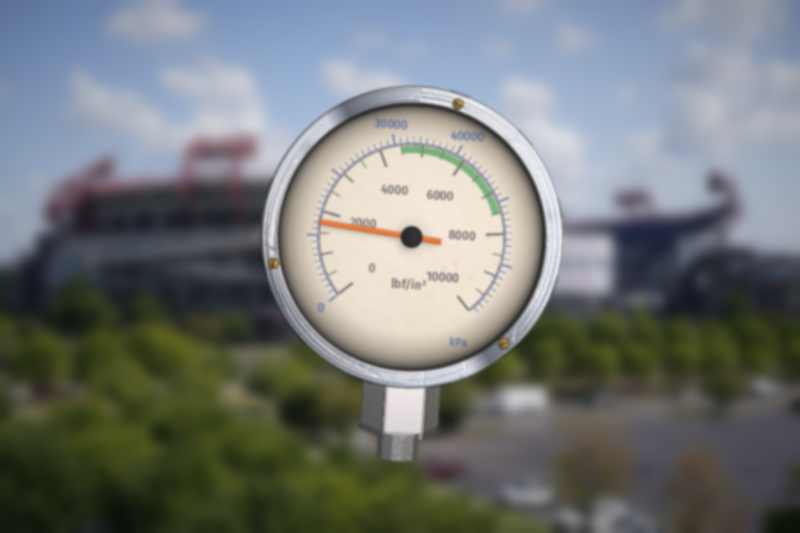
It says 1750 psi
